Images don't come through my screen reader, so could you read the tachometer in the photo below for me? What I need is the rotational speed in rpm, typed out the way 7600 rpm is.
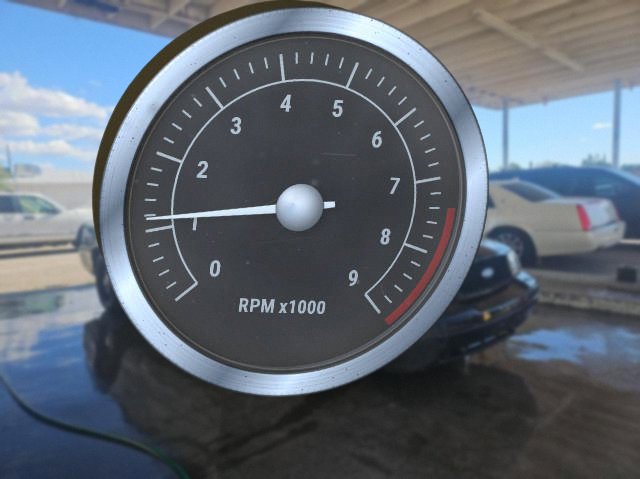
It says 1200 rpm
